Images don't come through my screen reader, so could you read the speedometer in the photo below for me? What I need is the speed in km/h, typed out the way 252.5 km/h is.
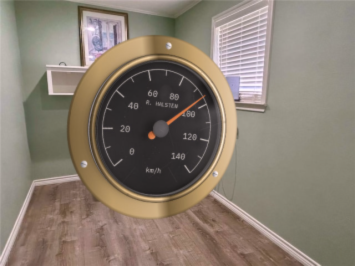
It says 95 km/h
